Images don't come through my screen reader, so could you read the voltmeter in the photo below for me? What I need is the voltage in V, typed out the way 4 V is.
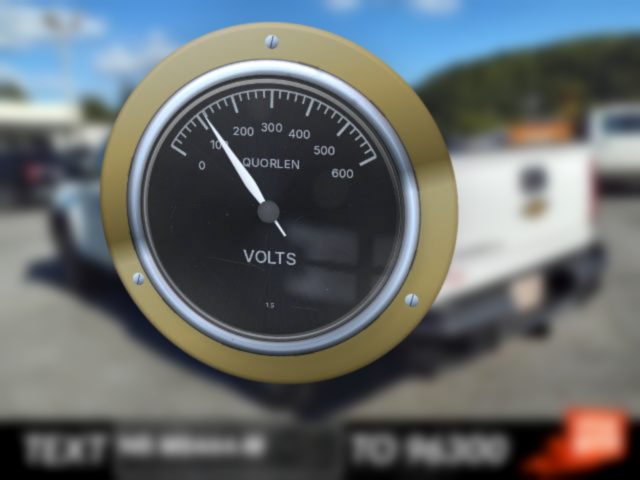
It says 120 V
